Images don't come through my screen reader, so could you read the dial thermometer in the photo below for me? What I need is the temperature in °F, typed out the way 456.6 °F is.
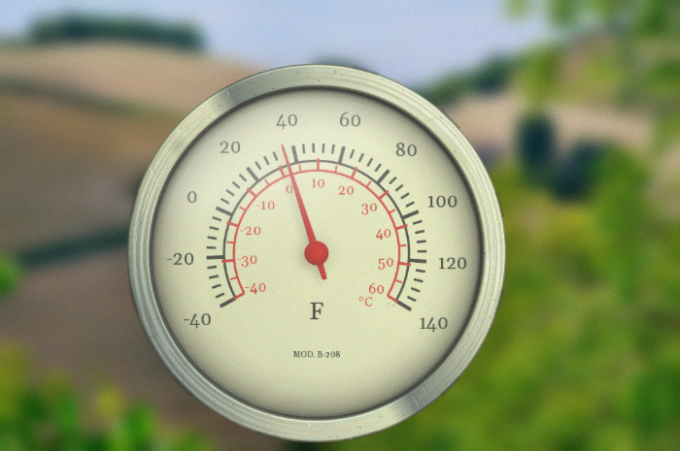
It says 36 °F
